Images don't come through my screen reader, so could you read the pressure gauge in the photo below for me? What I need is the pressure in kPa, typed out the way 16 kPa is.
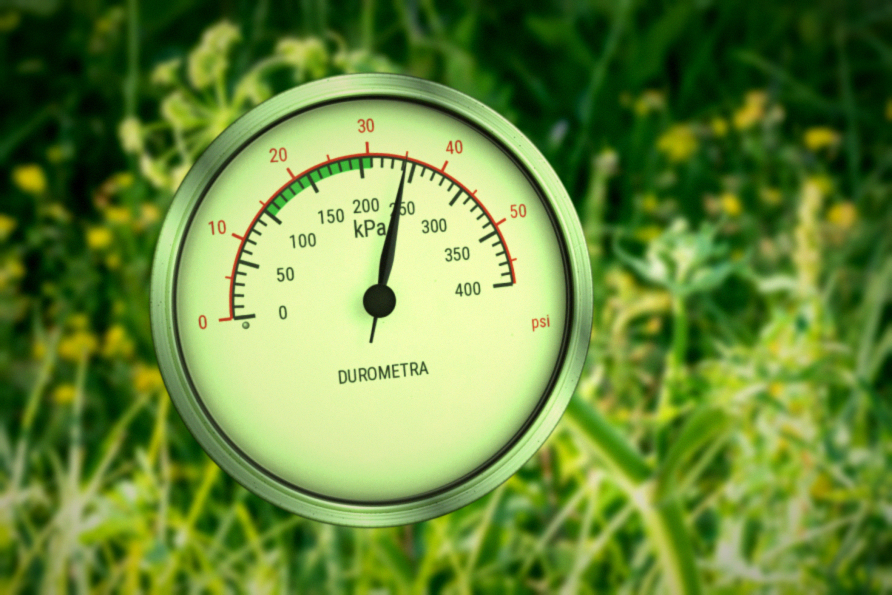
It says 240 kPa
